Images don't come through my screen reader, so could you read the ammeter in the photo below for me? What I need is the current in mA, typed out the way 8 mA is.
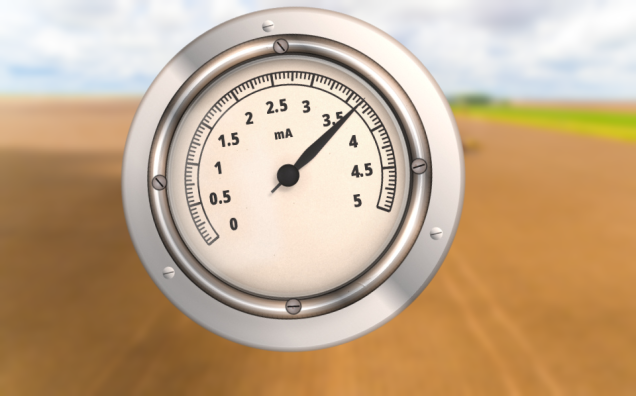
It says 3.65 mA
